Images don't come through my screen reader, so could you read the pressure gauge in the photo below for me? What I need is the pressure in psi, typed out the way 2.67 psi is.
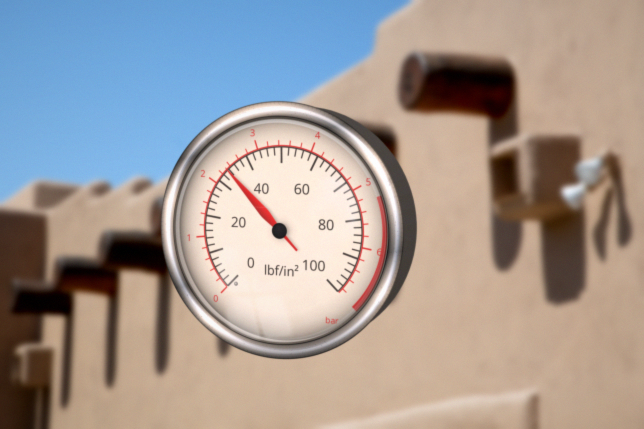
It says 34 psi
